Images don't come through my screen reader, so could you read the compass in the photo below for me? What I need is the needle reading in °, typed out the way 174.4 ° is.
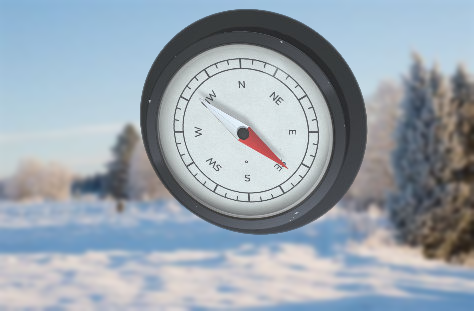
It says 130 °
